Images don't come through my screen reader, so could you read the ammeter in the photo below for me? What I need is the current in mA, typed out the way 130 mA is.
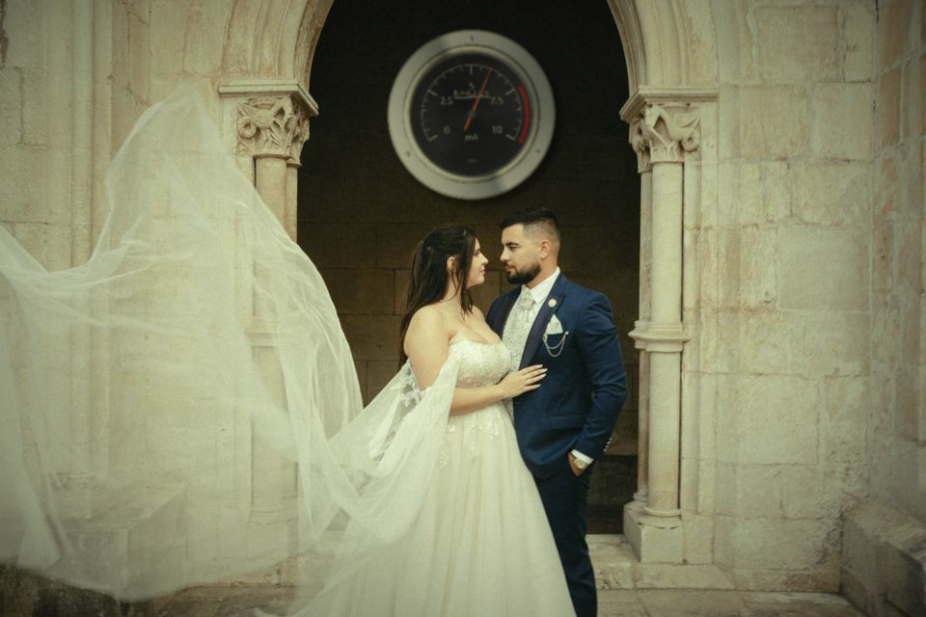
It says 6 mA
